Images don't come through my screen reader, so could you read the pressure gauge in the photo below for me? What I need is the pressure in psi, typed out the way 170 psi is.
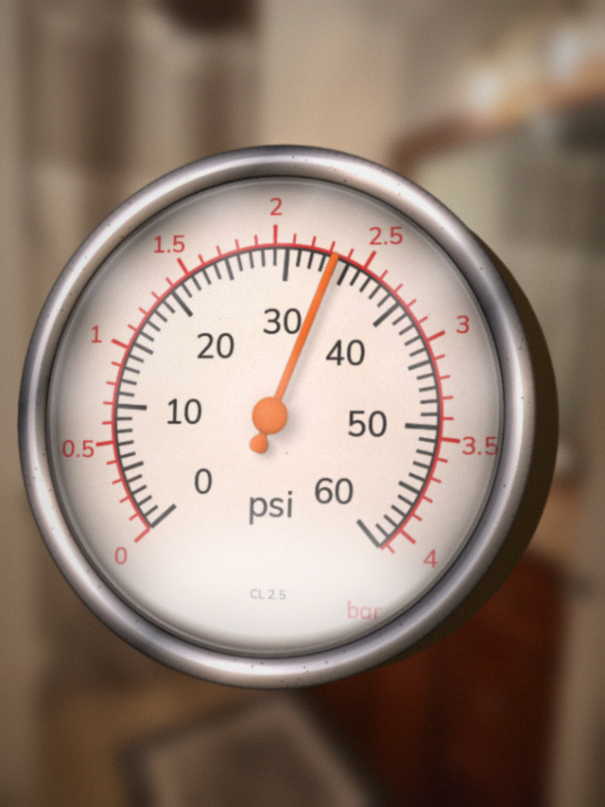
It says 34 psi
